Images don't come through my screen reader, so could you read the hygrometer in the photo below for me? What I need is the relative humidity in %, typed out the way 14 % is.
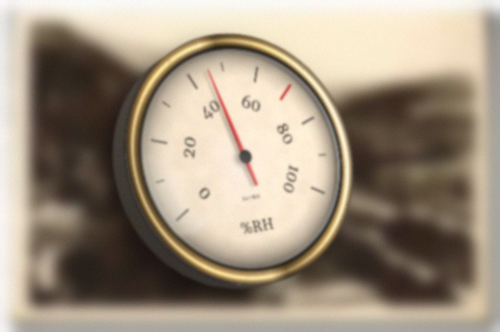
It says 45 %
